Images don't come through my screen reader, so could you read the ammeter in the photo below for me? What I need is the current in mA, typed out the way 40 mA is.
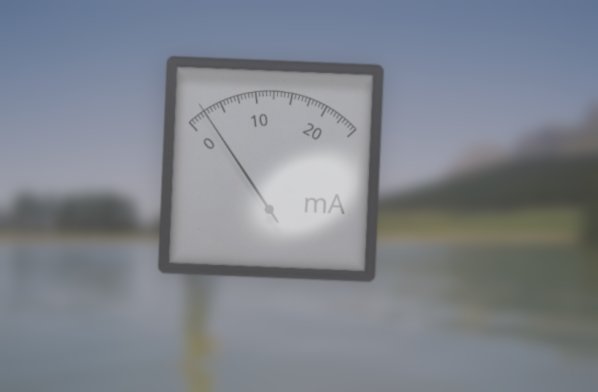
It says 2.5 mA
